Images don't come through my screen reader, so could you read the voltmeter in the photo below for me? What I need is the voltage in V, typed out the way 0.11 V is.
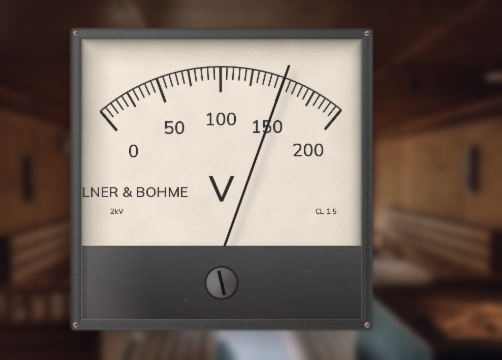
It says 150 V
